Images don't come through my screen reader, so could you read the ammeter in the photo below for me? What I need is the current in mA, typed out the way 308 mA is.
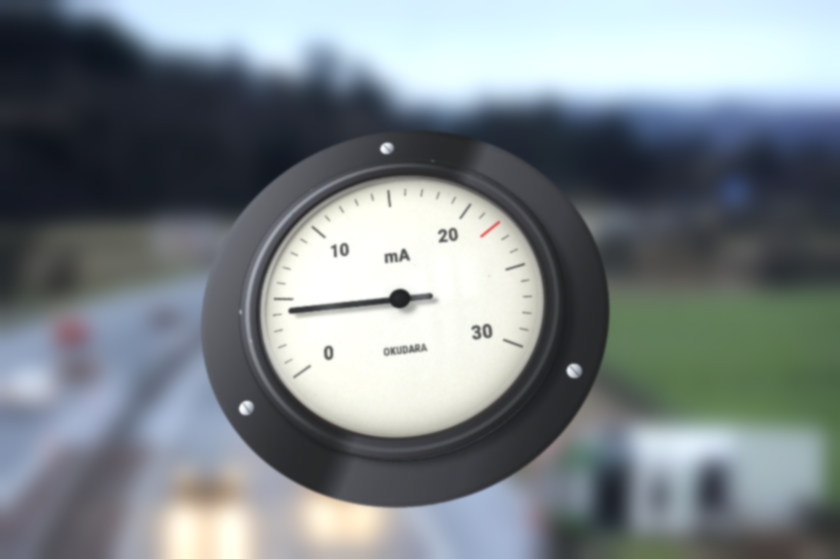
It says 4 mA
